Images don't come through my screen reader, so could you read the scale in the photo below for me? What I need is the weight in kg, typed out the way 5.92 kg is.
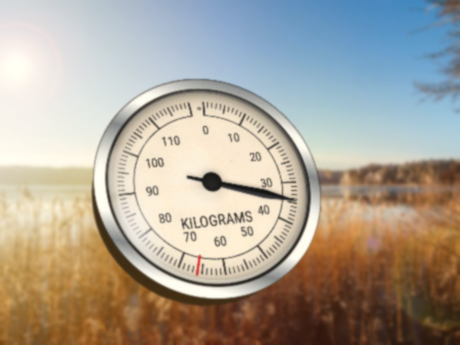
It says 35 kg
